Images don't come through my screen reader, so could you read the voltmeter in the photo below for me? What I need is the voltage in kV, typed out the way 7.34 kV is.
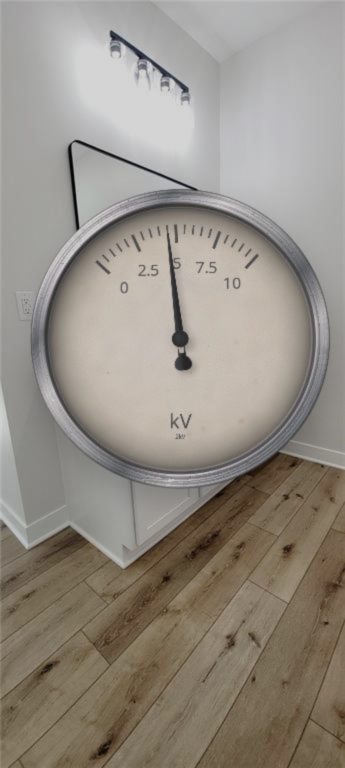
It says 4.5 kV
